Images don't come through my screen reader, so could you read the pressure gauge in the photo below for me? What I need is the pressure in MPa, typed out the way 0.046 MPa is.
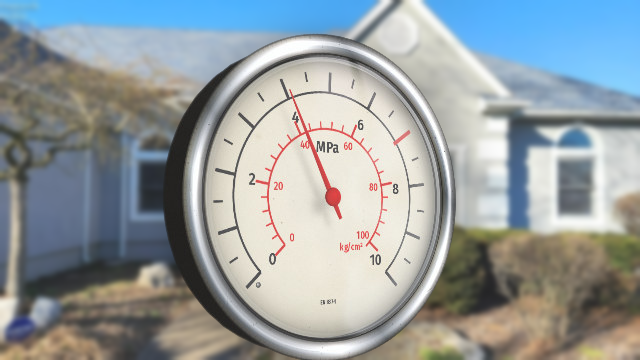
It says 4 MPa
